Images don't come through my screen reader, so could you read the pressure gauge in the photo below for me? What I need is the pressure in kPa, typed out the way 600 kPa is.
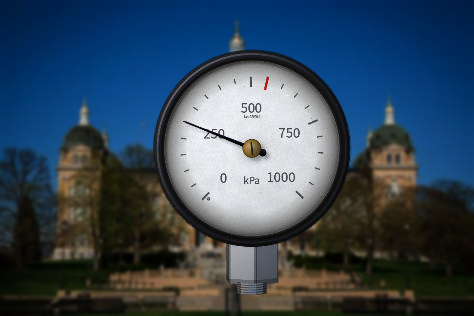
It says 250 kPa
